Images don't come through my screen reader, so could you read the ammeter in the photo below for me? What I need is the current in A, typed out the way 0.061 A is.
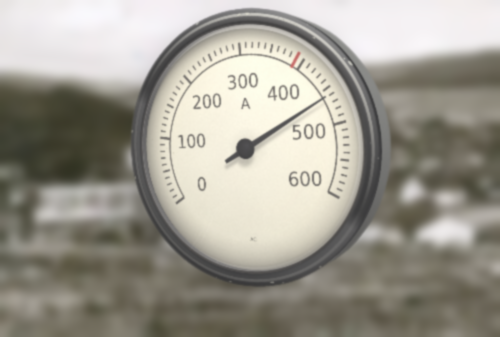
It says 460 A
